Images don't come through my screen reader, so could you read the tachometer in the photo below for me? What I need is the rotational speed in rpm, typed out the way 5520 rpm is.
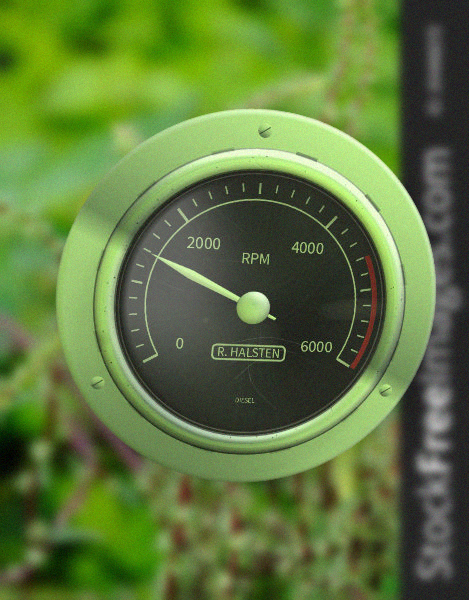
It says 1400 rpm
